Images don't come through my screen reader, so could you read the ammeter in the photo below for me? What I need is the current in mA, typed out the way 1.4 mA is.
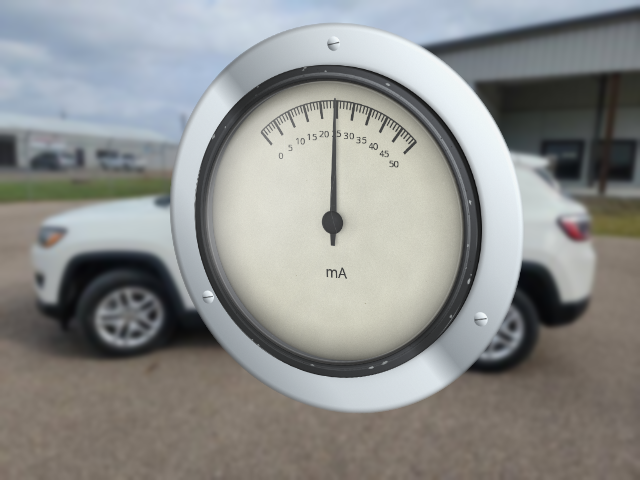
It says 25 mA
